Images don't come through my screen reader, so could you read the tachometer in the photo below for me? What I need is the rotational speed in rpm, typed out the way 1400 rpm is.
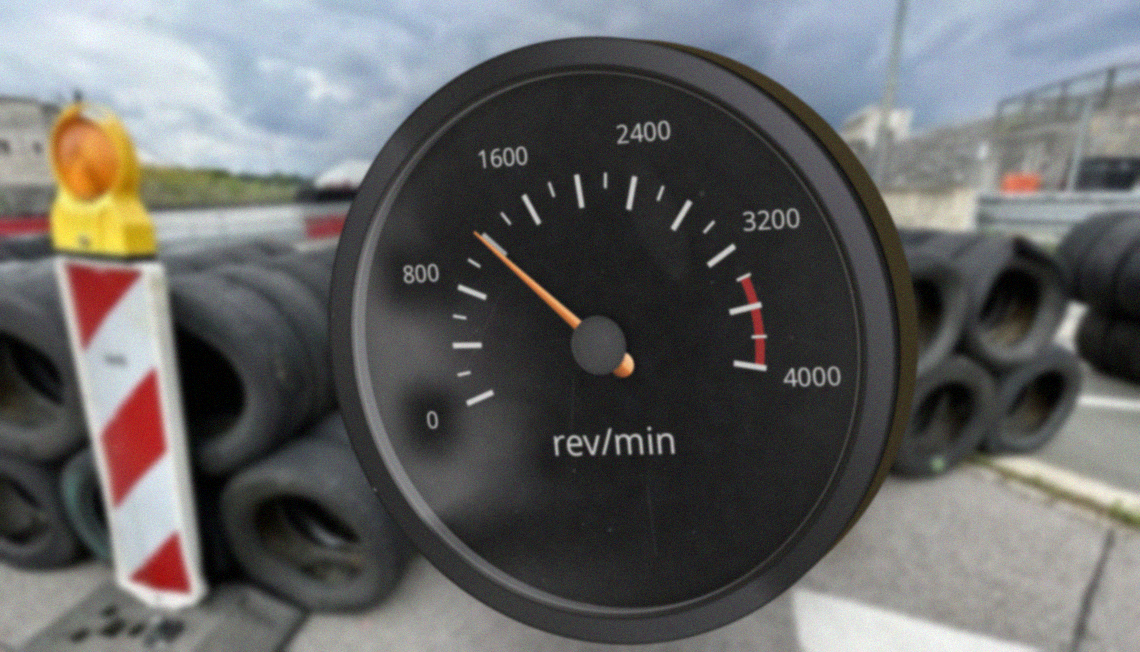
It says 1200 rpm
